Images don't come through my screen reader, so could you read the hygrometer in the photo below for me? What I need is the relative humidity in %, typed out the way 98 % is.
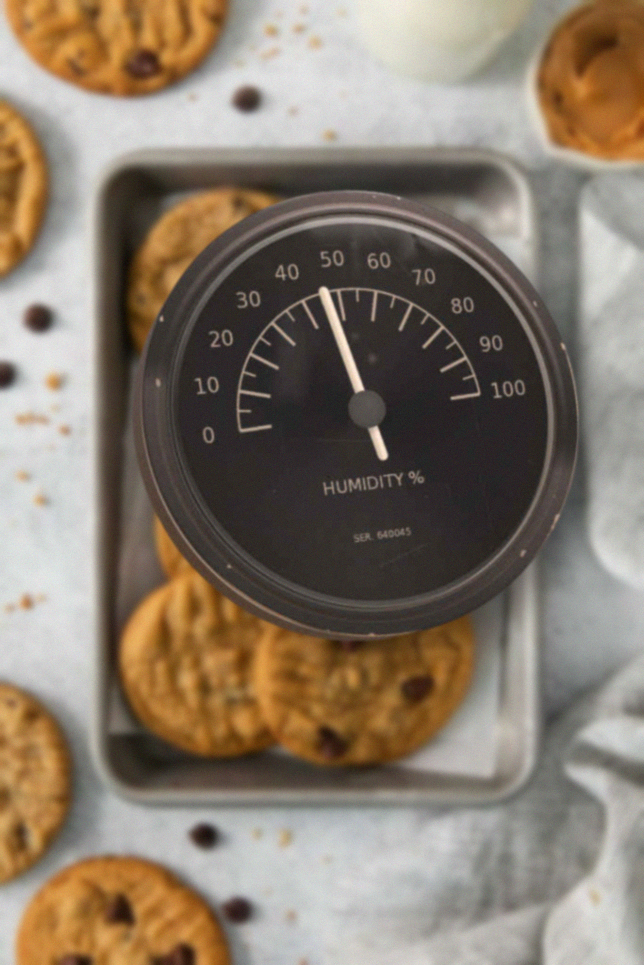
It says 45 %
